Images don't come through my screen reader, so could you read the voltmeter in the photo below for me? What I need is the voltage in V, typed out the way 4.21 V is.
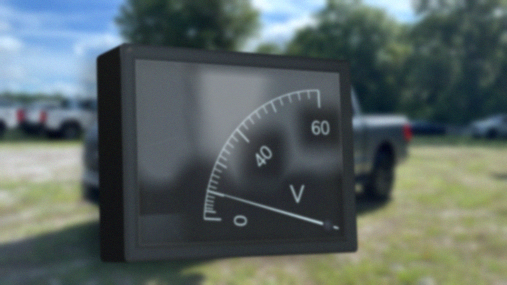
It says 20 V
